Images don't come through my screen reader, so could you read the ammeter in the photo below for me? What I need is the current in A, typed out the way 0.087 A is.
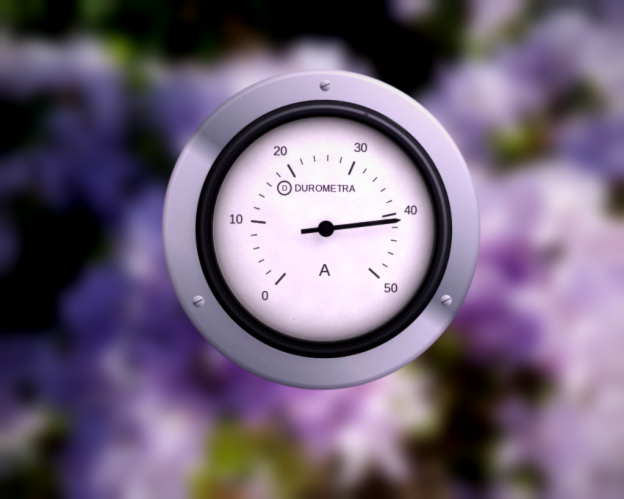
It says 41 A
